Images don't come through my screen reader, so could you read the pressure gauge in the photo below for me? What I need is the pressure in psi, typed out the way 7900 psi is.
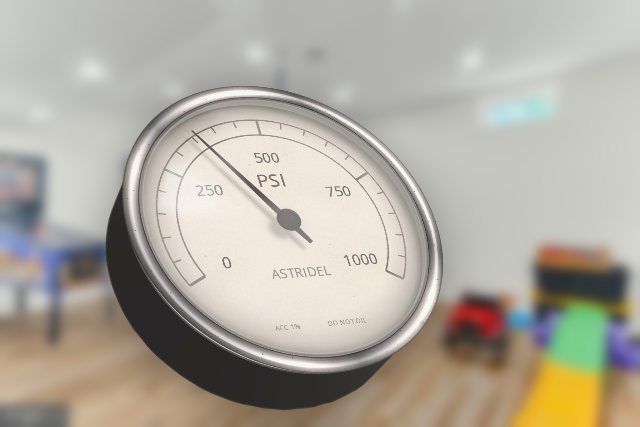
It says 350 psi
